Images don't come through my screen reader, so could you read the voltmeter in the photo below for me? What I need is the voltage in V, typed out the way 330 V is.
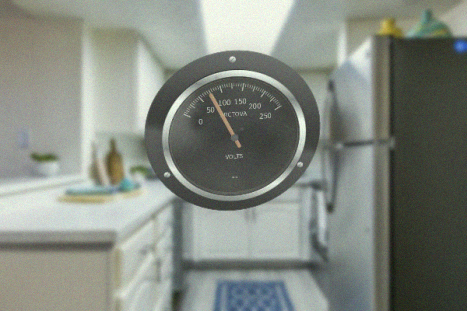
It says 75 V
